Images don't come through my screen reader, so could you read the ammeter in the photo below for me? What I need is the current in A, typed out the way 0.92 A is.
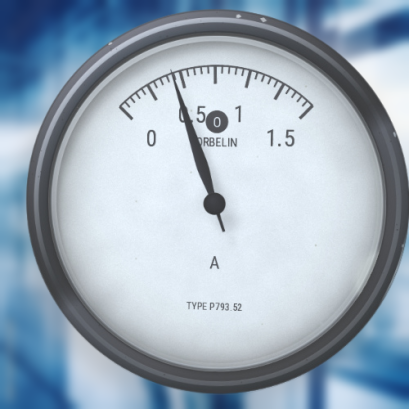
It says 0.45 A
